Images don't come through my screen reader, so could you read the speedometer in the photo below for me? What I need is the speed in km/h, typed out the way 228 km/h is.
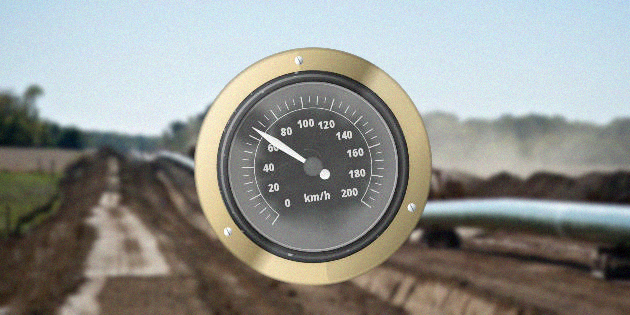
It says 65 km/h
